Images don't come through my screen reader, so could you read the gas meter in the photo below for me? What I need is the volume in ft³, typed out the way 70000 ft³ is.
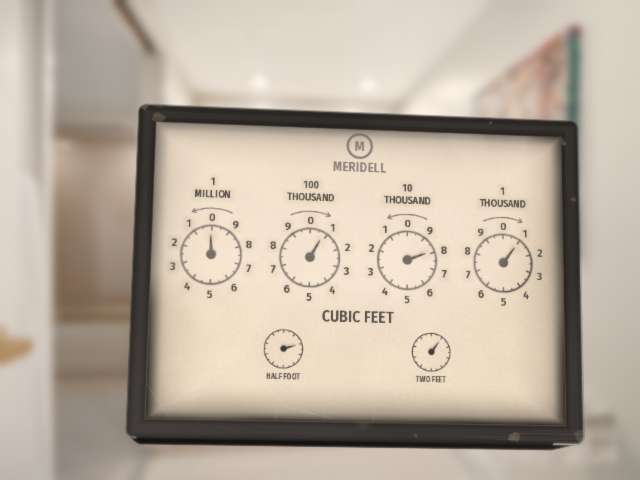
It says 8100 ft³
